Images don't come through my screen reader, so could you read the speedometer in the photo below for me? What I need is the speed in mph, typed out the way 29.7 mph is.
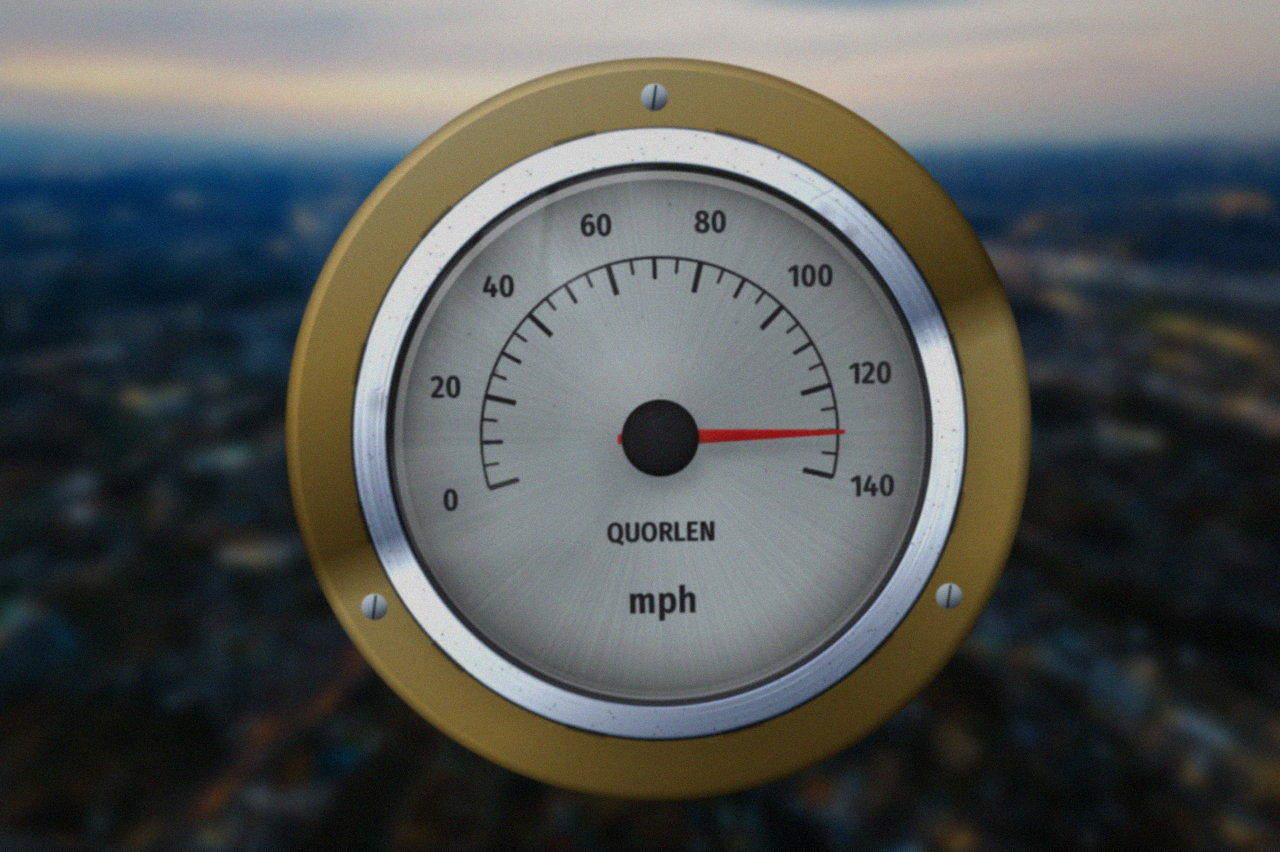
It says 130 mph
